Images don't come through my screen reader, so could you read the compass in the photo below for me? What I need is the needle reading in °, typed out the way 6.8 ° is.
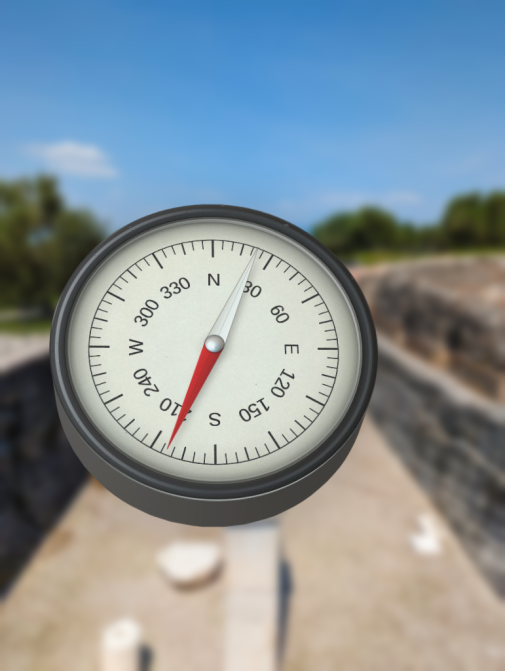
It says 202.5 °
